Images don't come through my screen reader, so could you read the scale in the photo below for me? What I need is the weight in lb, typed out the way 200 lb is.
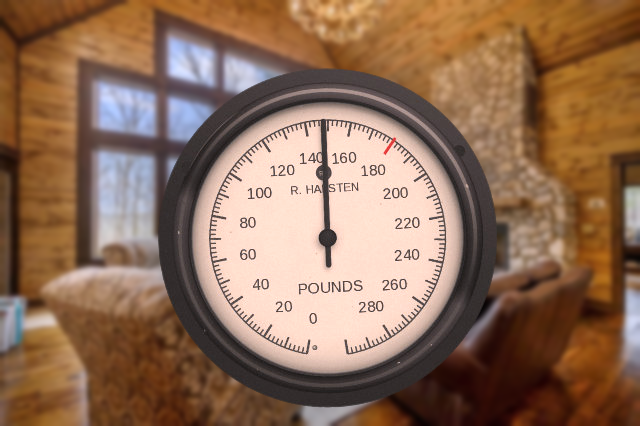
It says 148 lb
